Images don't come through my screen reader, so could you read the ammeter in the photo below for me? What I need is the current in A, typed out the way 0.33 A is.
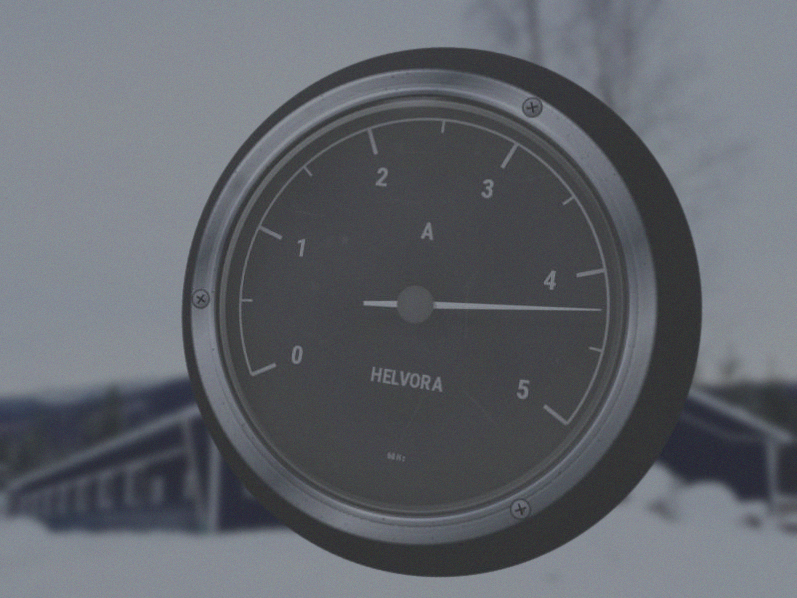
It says 4.25 A
